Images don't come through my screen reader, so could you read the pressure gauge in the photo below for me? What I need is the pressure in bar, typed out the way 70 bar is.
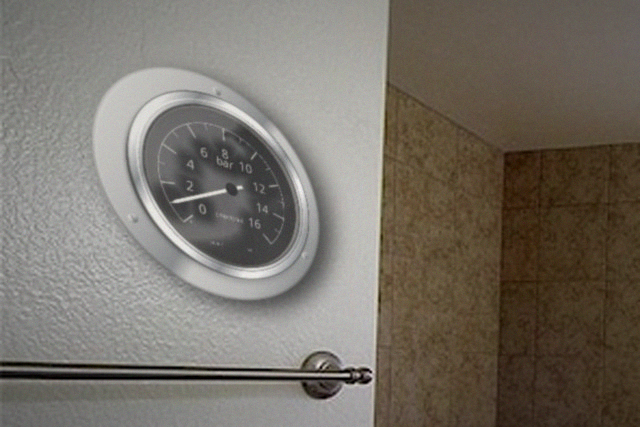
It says 1 bar
